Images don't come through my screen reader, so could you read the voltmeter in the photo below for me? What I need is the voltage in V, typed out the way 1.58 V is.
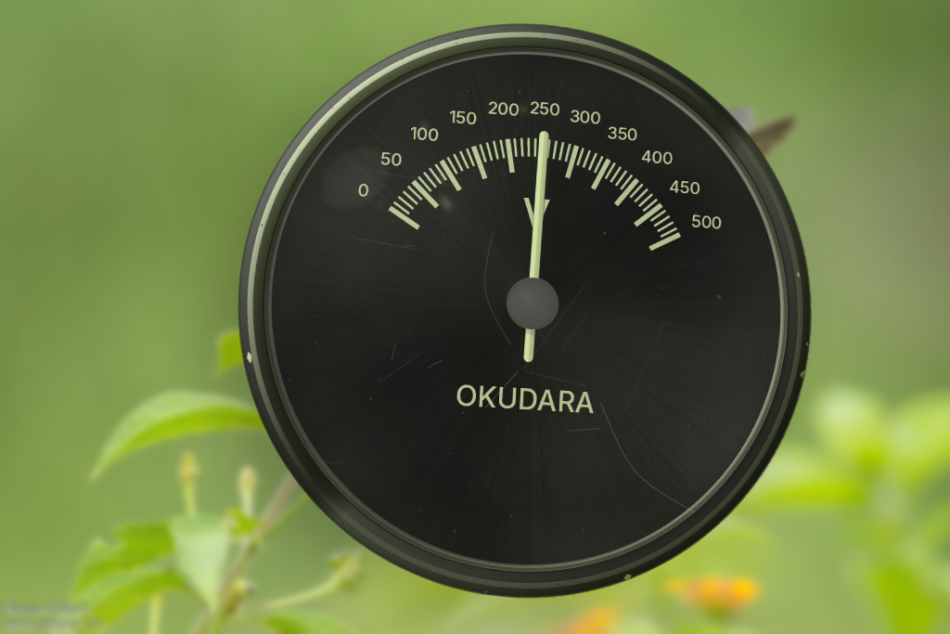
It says 250 V
